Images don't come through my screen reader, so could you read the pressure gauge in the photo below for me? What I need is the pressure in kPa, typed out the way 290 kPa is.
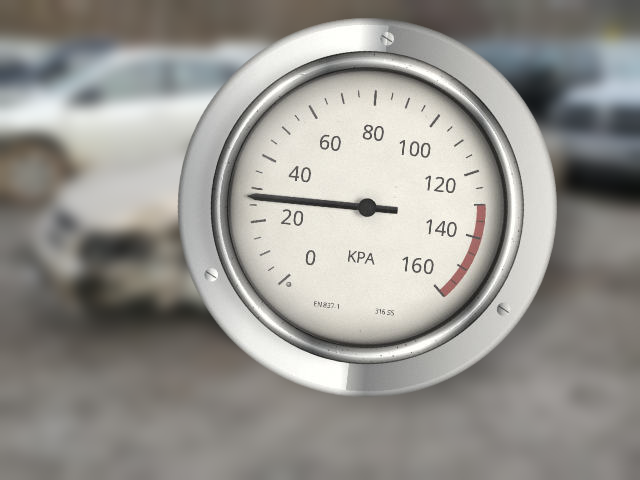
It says 27.5 kPa
